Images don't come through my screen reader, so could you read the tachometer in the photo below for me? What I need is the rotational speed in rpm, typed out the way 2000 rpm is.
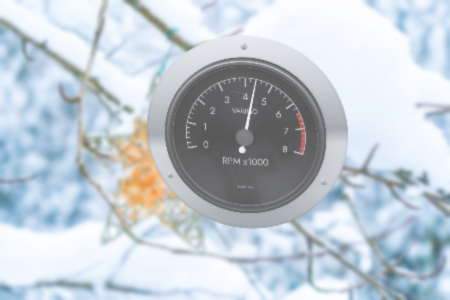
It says 4400 rpm
